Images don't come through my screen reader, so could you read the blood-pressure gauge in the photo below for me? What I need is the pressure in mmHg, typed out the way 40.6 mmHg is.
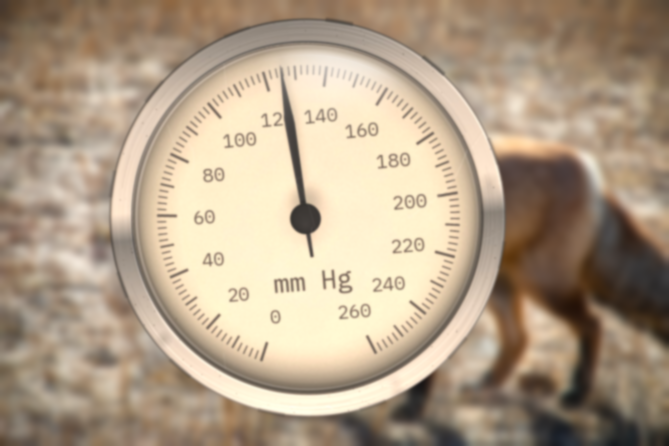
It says 126 mmHg
